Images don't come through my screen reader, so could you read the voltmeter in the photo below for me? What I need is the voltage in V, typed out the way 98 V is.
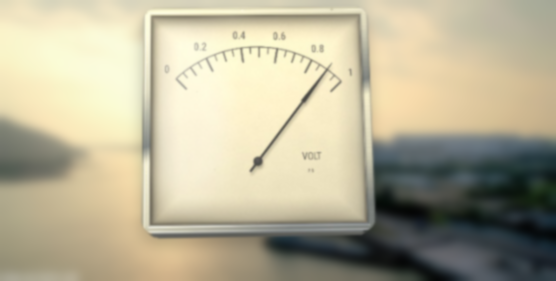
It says 0.9 V
